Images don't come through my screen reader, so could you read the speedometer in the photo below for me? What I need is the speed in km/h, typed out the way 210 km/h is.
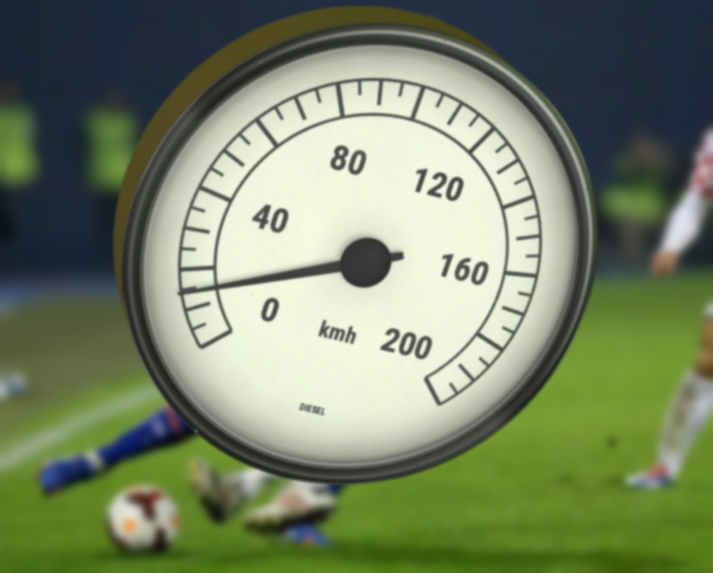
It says 15 km/h
